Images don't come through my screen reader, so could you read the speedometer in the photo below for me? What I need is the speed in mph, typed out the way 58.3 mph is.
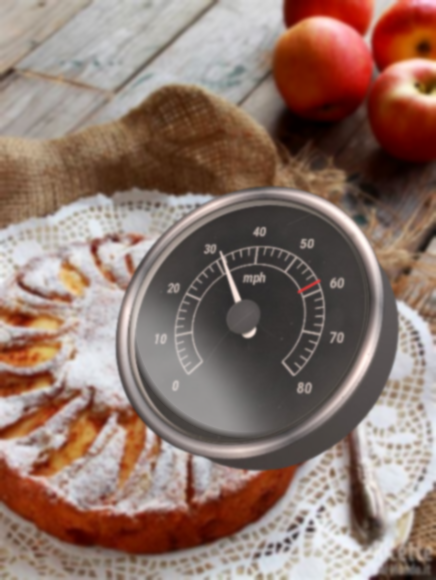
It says 32 mph
